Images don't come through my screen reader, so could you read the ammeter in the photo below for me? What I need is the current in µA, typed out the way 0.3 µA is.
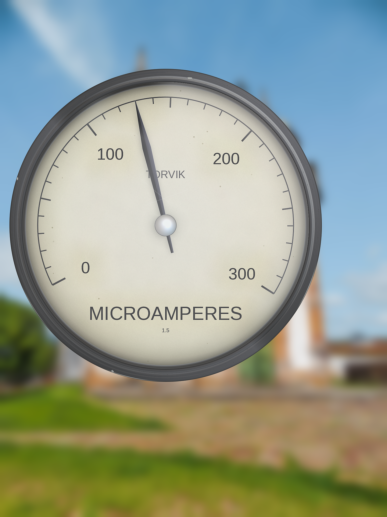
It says 130 µA
